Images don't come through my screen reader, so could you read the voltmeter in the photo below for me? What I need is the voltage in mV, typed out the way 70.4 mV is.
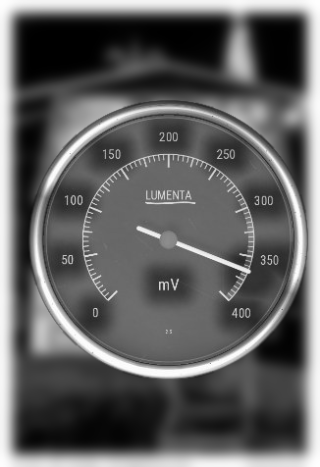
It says 365 mV
